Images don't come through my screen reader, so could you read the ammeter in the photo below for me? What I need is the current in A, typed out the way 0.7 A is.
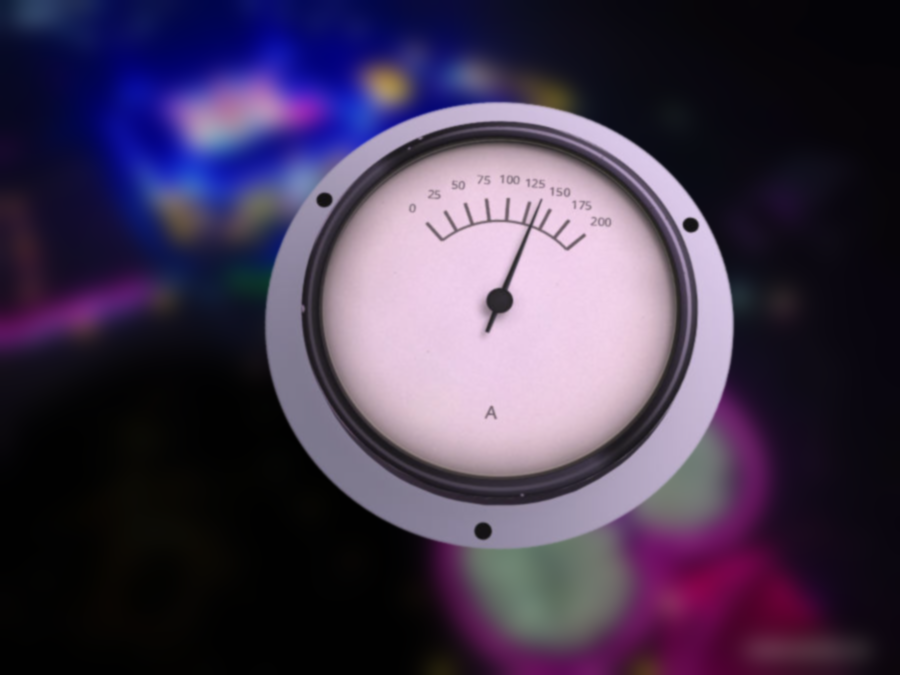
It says 137.5 A
